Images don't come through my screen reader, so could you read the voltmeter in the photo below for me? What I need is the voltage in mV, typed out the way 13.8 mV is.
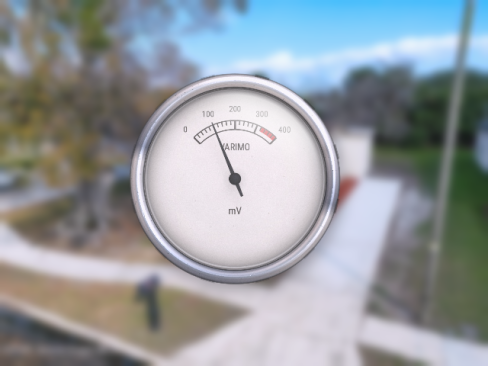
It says 100 mV
